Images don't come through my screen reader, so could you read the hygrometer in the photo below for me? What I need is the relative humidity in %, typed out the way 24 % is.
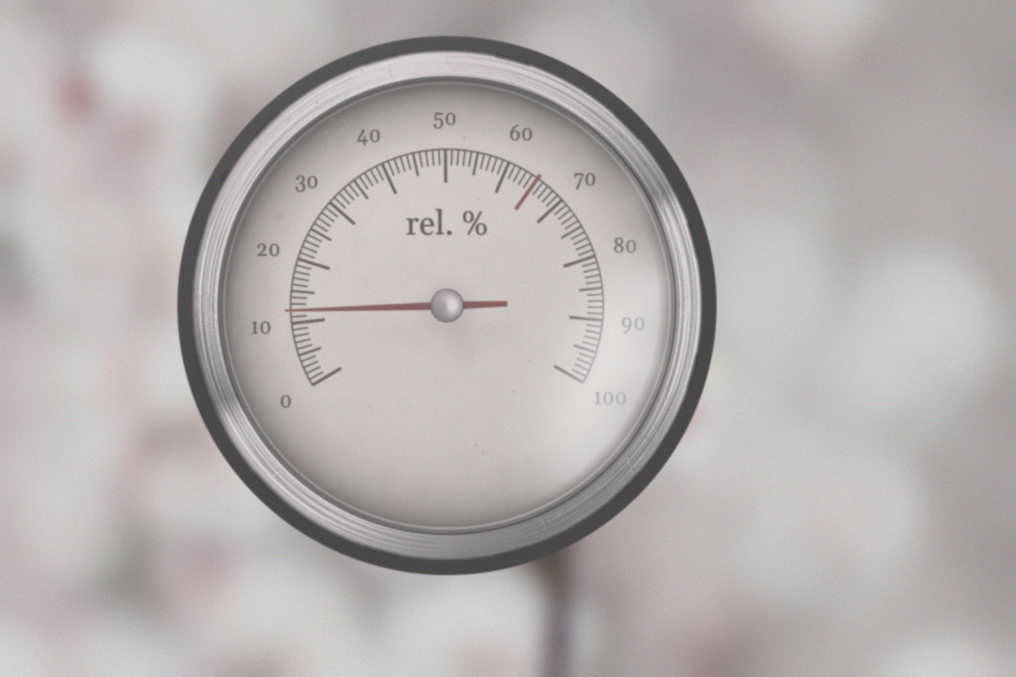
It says 12 %
